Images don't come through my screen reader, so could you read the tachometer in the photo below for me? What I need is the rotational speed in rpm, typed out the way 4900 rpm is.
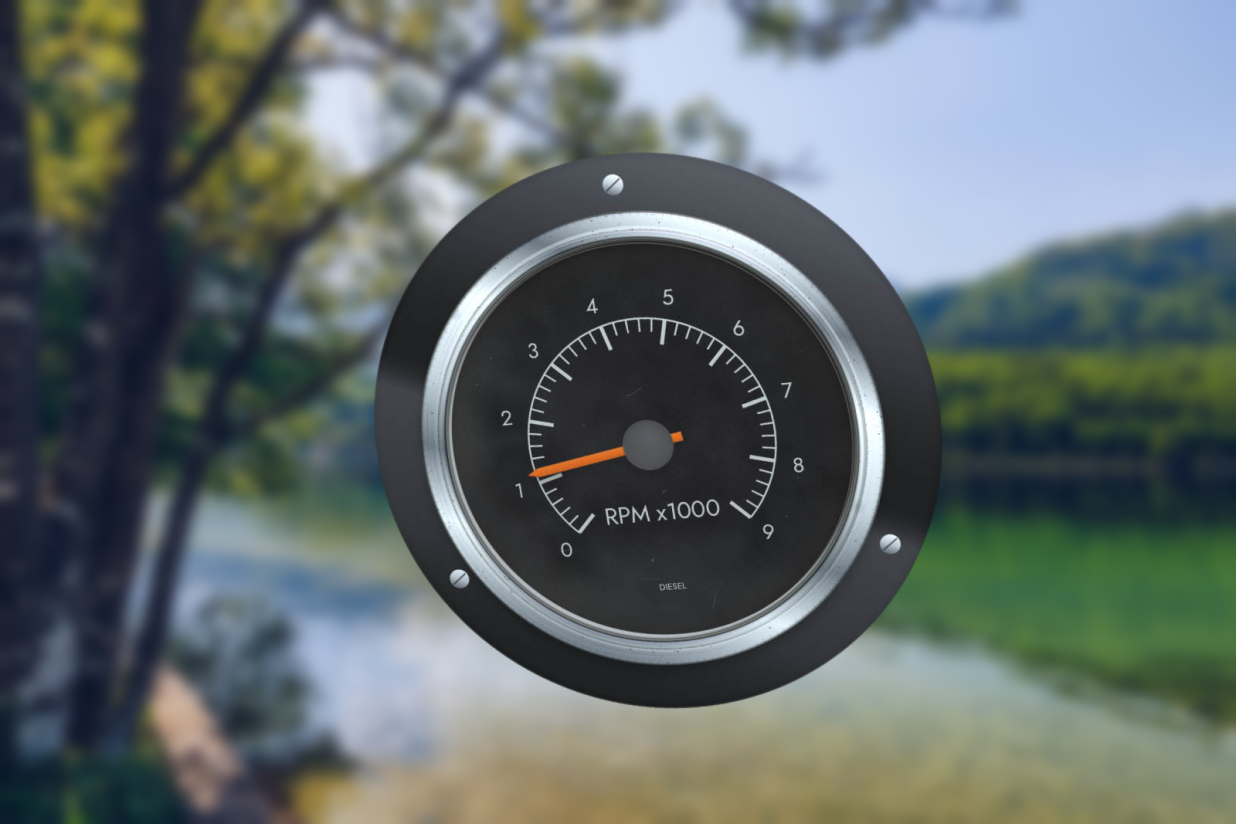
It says 1200 rpm
